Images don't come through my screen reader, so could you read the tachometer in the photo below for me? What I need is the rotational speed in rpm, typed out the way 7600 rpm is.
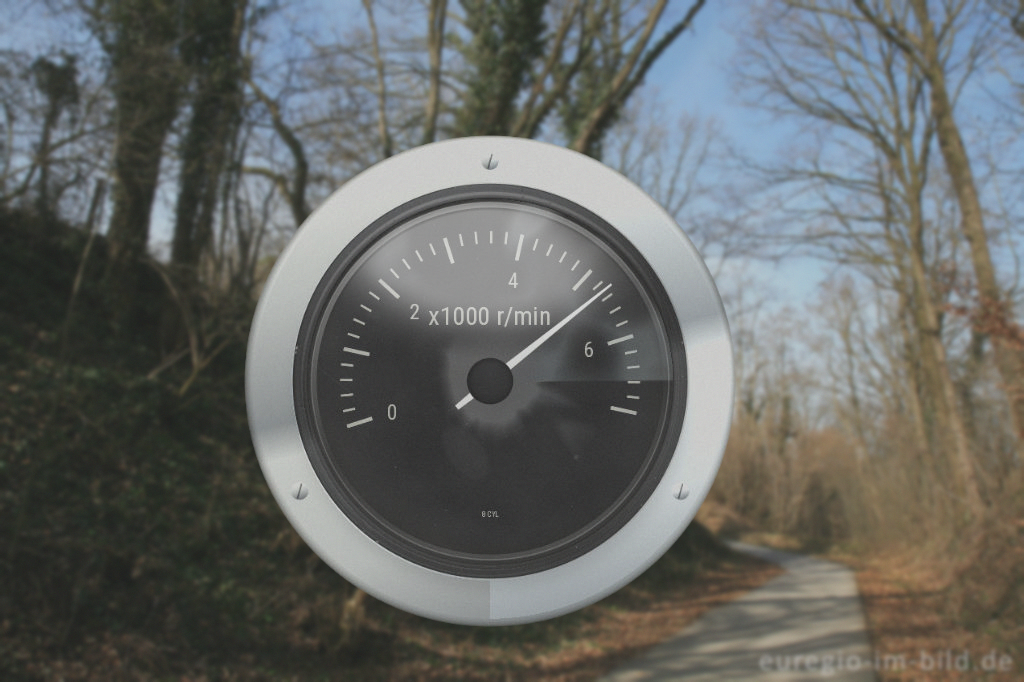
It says 5300 rpm
